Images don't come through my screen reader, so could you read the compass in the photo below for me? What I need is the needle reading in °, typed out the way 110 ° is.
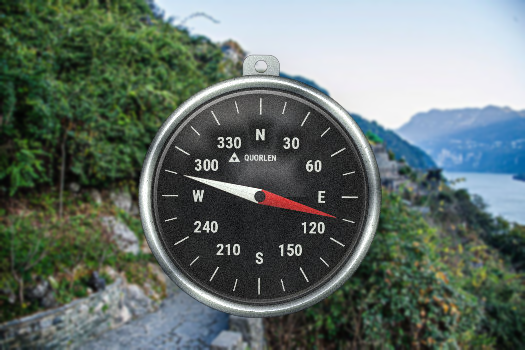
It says 105 °
